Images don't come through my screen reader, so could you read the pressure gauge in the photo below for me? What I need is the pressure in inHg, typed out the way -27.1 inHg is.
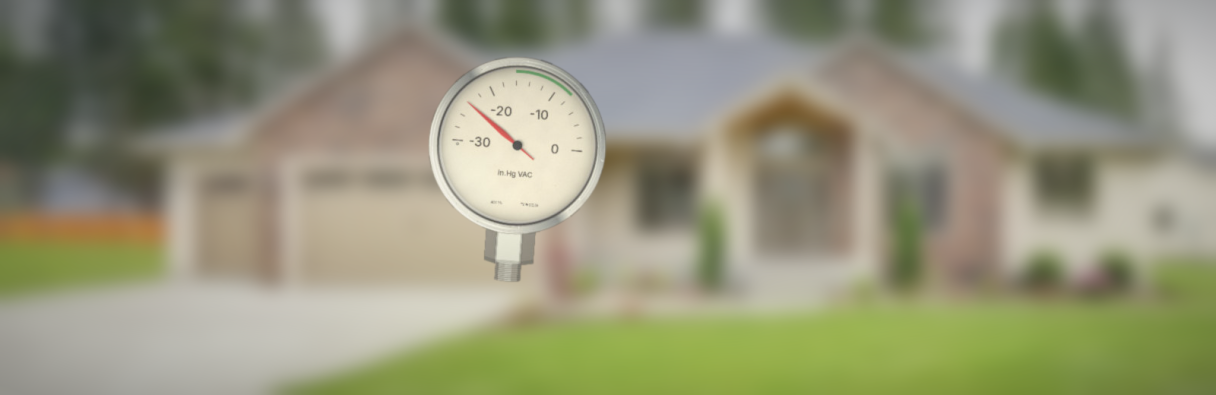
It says -24 inHg
